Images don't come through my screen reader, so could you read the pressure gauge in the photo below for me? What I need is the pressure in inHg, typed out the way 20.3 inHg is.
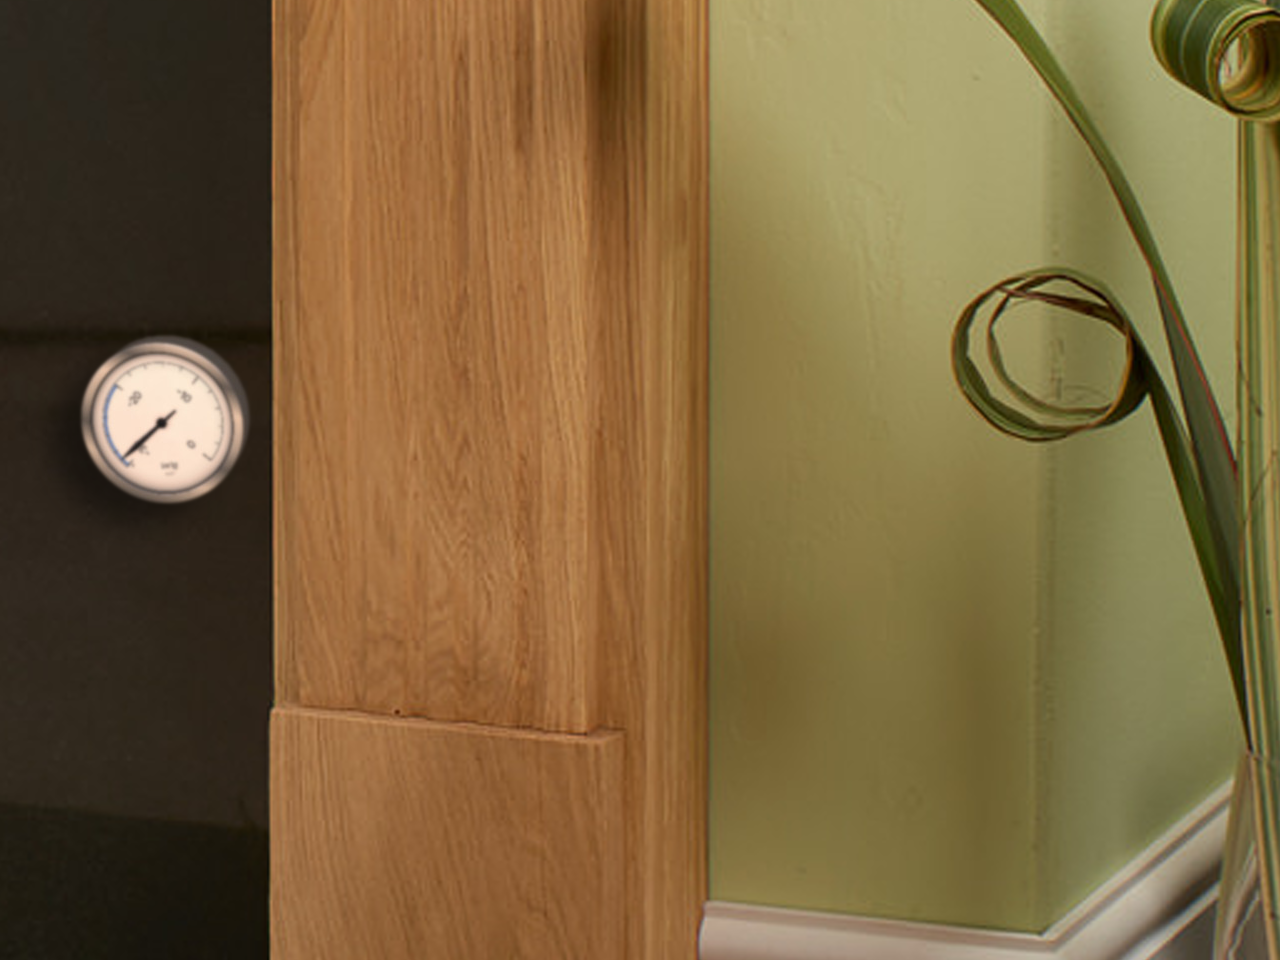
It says -29 inHg
